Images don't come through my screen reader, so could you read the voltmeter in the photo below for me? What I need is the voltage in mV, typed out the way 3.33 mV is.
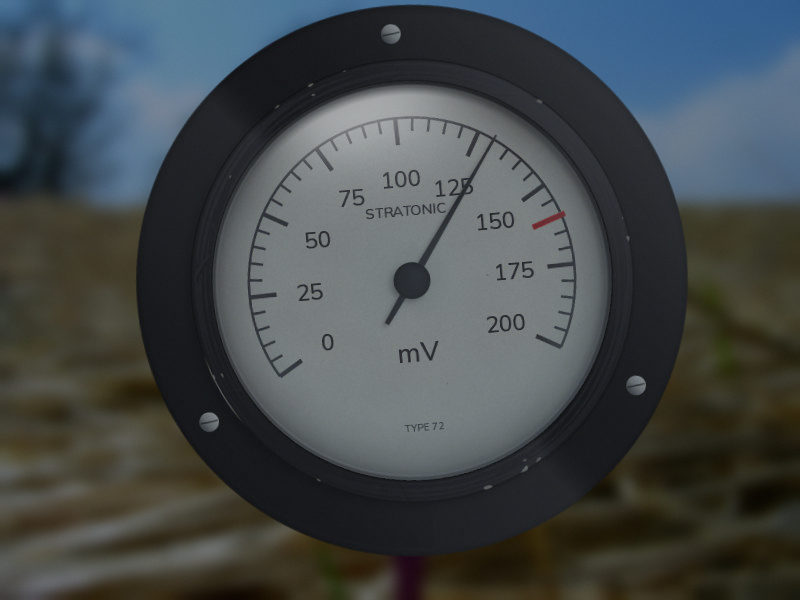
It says 130 mV
